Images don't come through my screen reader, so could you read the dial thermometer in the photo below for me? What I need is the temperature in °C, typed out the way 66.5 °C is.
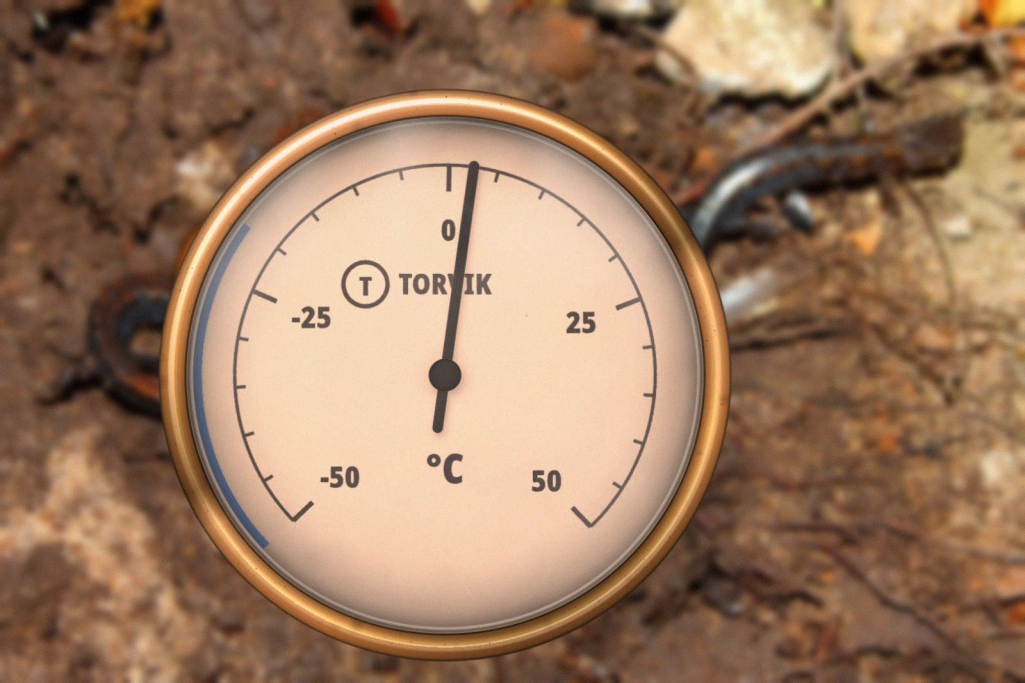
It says 2.5 °C
